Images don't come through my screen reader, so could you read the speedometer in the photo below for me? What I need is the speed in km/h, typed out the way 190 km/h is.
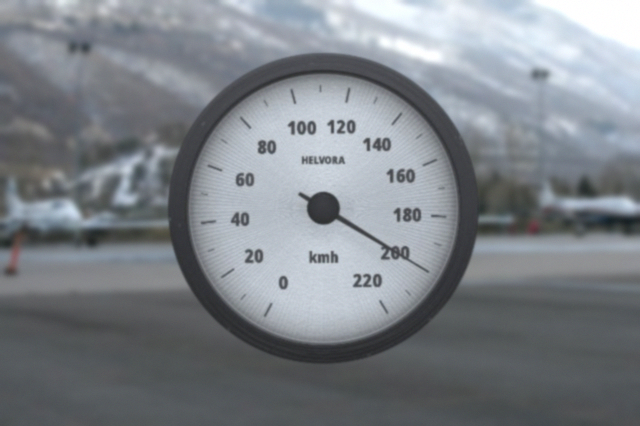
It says 200 km/h
